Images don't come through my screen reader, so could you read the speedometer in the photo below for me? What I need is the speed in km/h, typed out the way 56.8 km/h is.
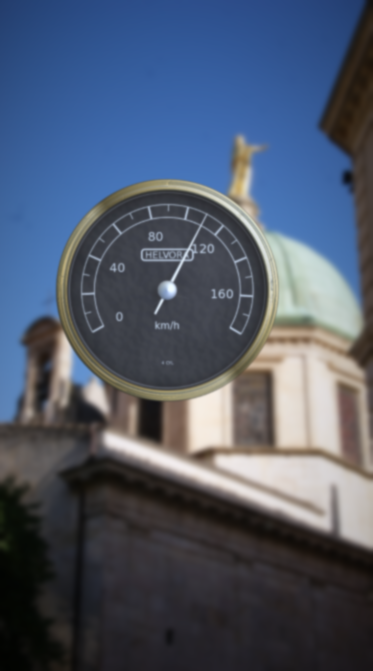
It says 110 km/h
